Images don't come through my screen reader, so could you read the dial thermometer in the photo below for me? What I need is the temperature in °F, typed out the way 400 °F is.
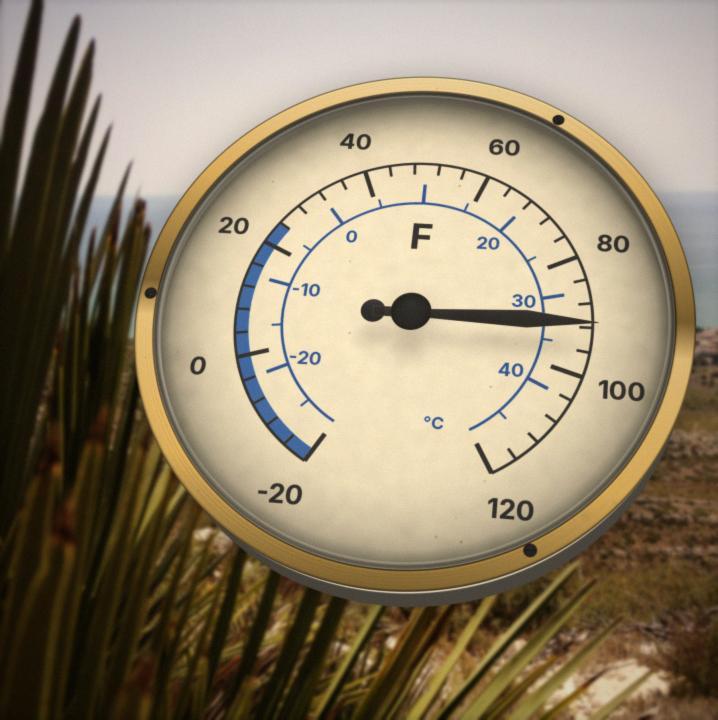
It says 92 °F
